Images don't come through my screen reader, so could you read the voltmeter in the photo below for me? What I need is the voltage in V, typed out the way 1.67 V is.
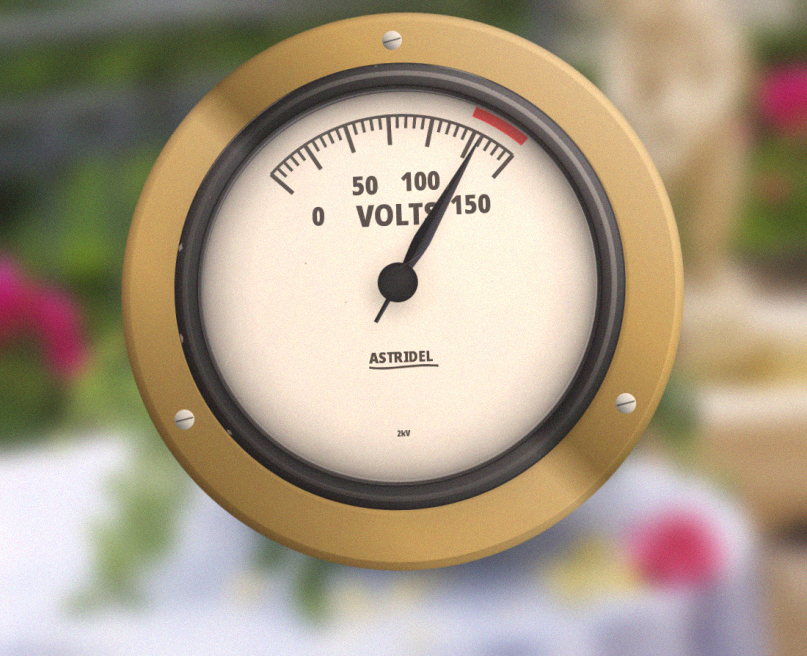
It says 130 V
